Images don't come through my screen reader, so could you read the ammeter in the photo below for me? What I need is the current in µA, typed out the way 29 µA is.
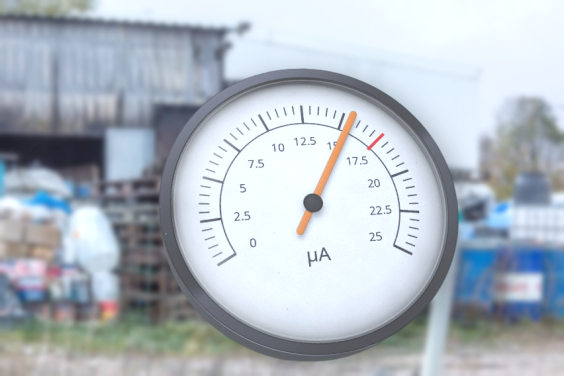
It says 15.5 µA
